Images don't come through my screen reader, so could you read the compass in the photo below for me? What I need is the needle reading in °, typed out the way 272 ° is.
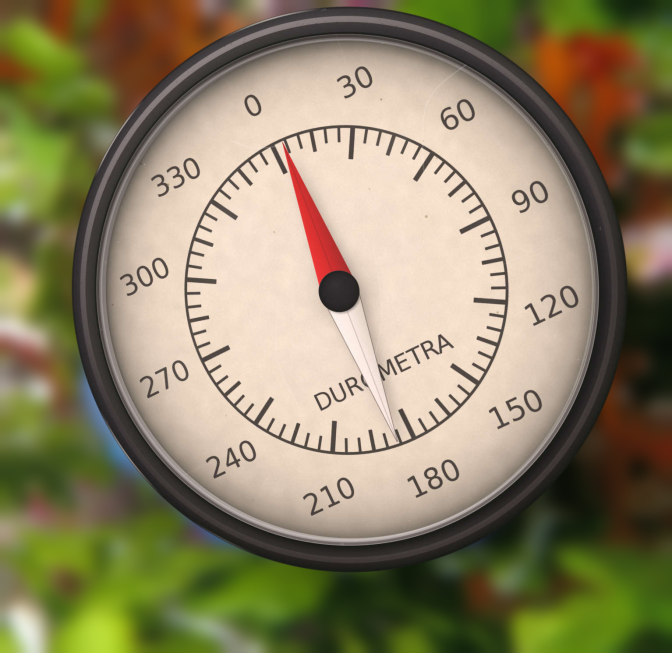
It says 5 °
